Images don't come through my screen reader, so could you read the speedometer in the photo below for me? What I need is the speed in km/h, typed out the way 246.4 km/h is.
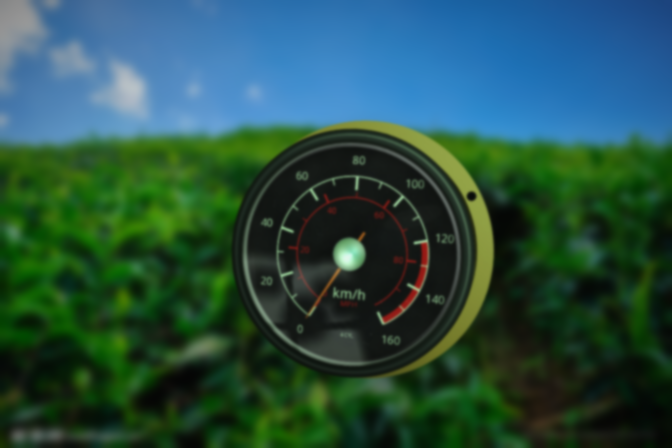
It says 0 km/h
